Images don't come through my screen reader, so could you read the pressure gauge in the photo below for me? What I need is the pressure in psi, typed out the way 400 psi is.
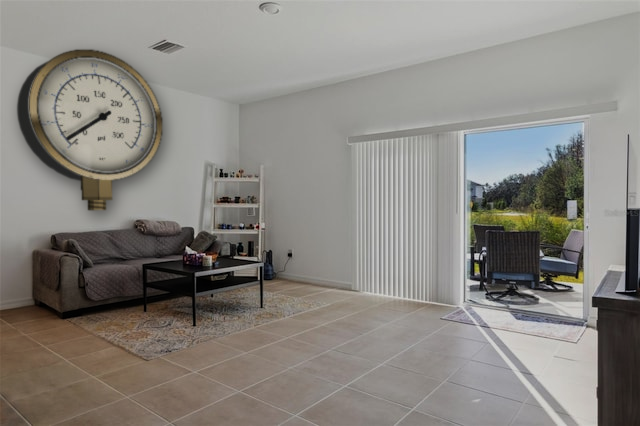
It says 10 psi
